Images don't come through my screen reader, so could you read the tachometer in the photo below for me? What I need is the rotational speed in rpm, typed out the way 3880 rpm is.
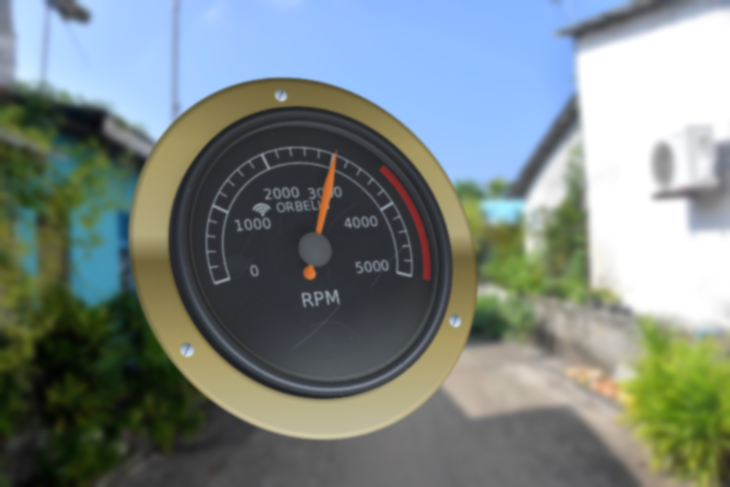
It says 3000 rpm
